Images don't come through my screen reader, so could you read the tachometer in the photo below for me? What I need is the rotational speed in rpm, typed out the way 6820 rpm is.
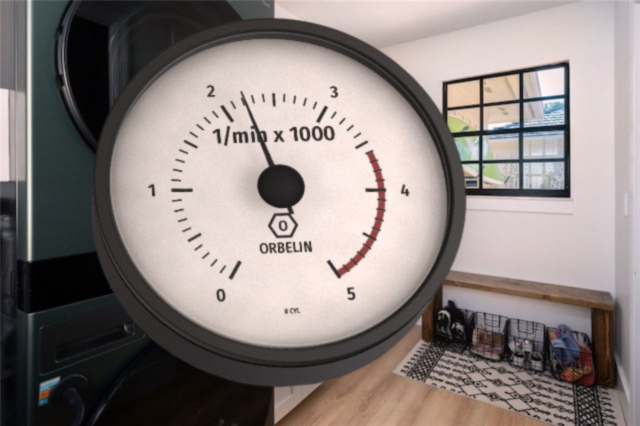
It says 2200 rpm
